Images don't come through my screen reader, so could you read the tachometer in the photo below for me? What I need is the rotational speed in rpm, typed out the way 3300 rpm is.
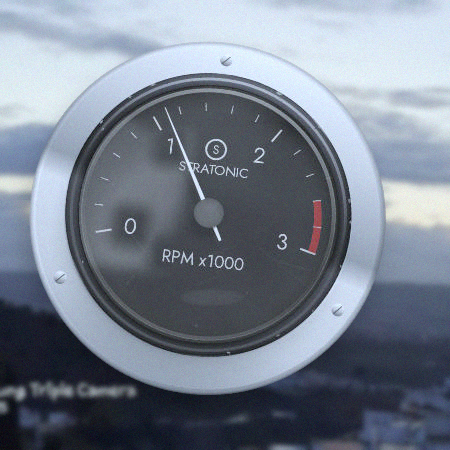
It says 1100 rpm
